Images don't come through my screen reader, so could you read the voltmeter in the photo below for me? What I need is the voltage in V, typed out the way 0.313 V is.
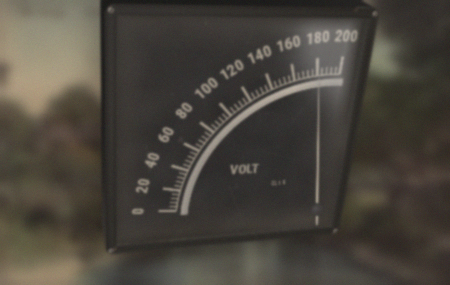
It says 180 V
